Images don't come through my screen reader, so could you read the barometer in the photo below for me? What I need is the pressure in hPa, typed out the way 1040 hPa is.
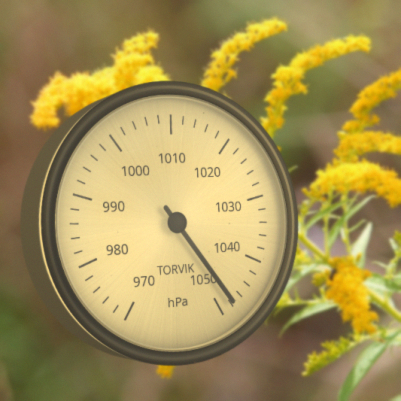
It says 1048 hPa
